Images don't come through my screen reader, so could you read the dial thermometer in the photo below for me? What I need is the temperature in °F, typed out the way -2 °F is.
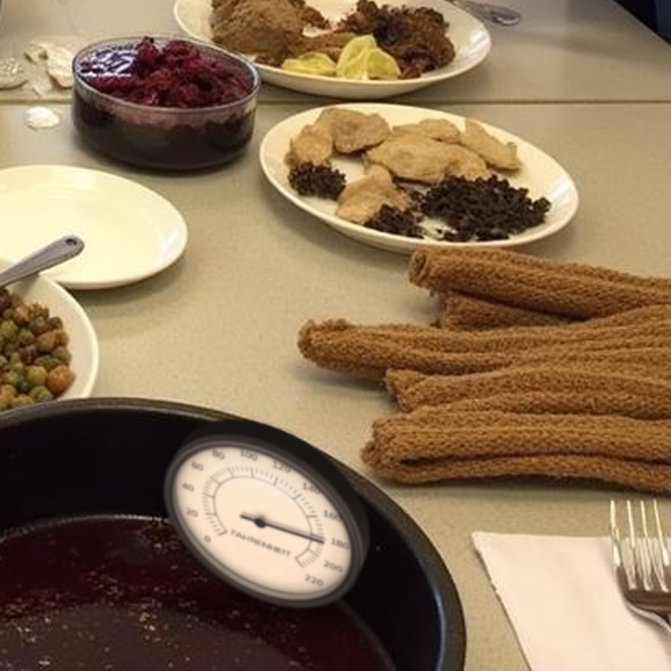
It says 180 °F
